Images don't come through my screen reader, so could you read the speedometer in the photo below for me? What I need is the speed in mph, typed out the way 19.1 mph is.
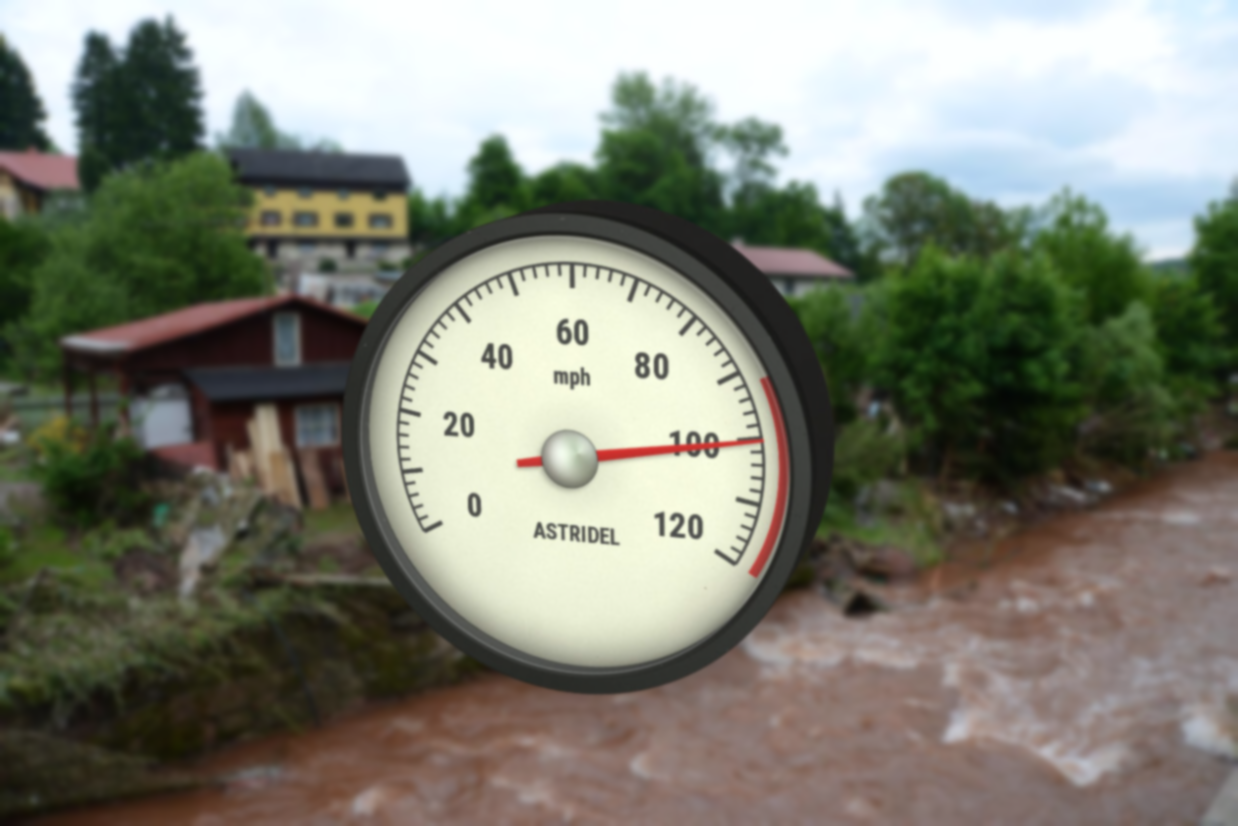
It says 100 mph
